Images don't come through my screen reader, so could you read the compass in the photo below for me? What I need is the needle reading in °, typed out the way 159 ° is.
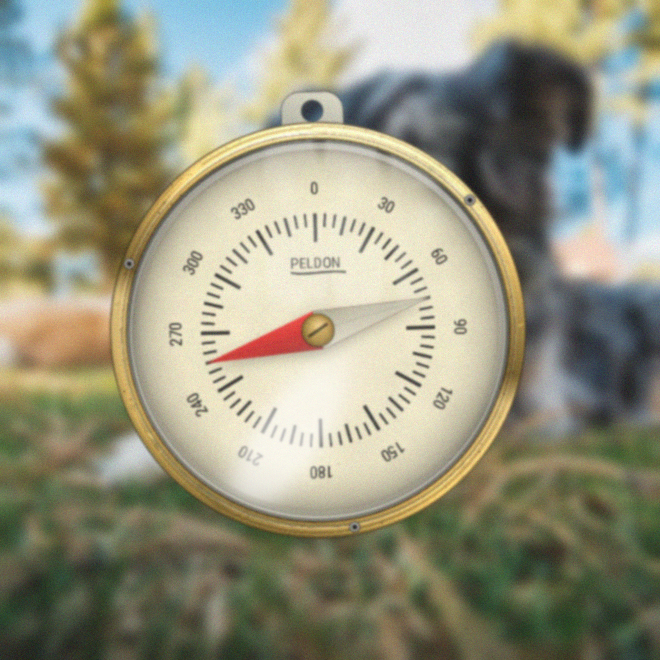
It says 255 °
